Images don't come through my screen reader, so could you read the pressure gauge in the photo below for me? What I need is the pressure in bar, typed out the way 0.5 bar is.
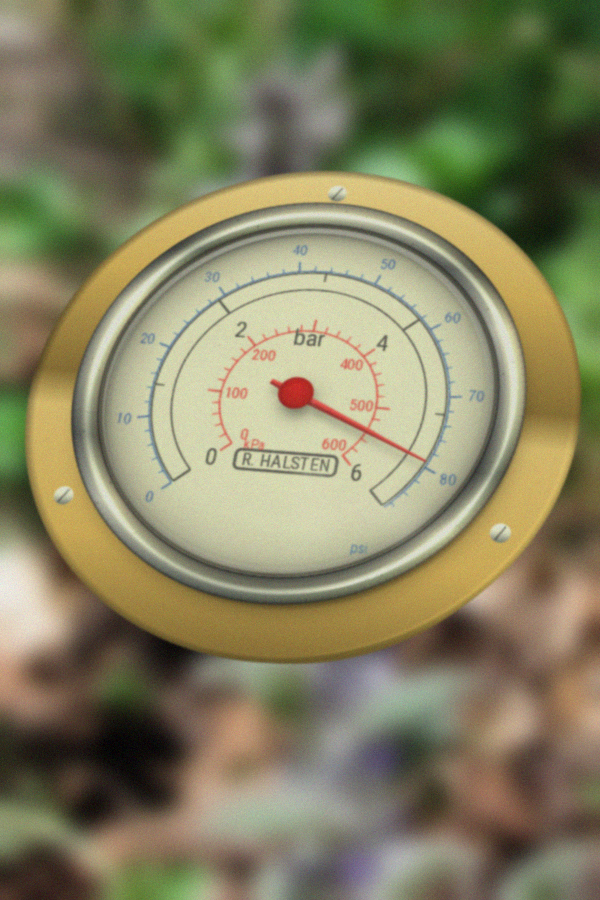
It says 5.5 bar
